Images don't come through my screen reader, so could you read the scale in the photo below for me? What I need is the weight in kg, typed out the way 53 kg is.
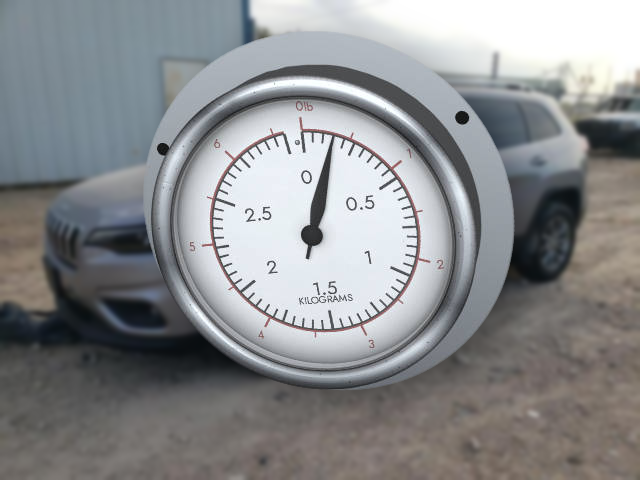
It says 0.15 kg
